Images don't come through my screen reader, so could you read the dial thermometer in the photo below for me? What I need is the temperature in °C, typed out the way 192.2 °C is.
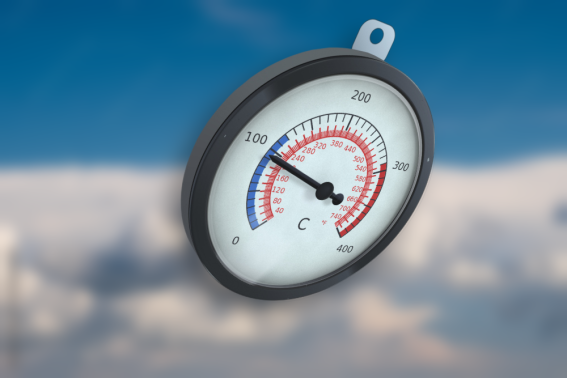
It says 95 °C
